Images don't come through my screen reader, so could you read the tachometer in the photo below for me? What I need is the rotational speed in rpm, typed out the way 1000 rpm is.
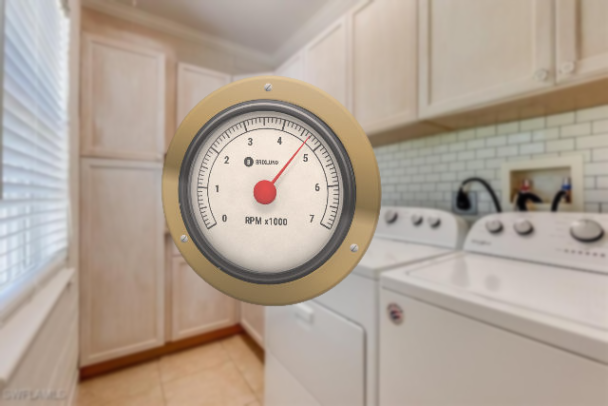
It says 4700 rpm
